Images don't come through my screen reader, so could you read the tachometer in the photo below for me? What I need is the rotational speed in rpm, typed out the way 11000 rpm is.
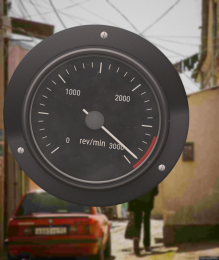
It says 2900 rpm
